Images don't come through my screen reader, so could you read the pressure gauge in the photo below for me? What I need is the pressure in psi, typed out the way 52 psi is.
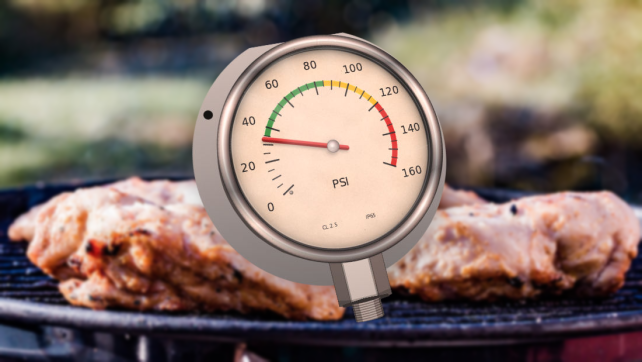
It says 32.5 psi
